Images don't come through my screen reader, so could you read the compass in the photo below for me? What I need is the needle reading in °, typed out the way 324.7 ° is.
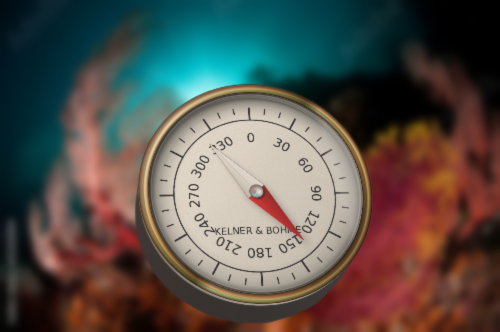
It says 140 °
